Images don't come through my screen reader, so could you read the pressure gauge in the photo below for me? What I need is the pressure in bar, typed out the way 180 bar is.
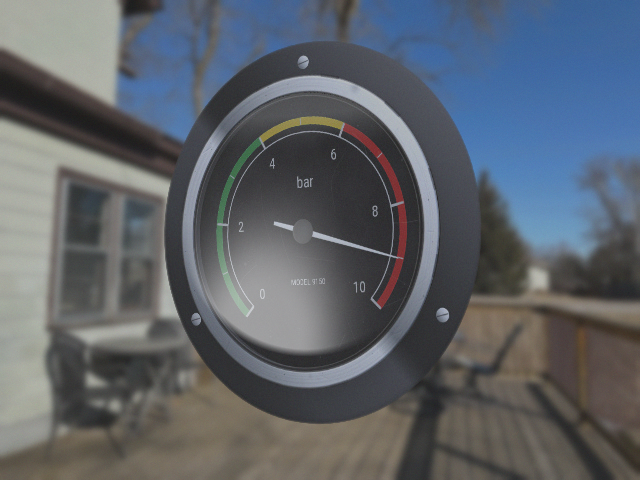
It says 9 bar
